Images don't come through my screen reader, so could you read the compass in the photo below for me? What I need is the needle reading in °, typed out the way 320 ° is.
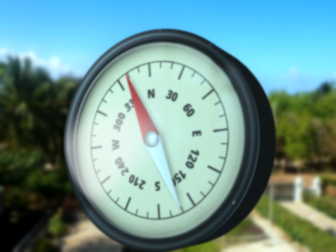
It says 340 °
